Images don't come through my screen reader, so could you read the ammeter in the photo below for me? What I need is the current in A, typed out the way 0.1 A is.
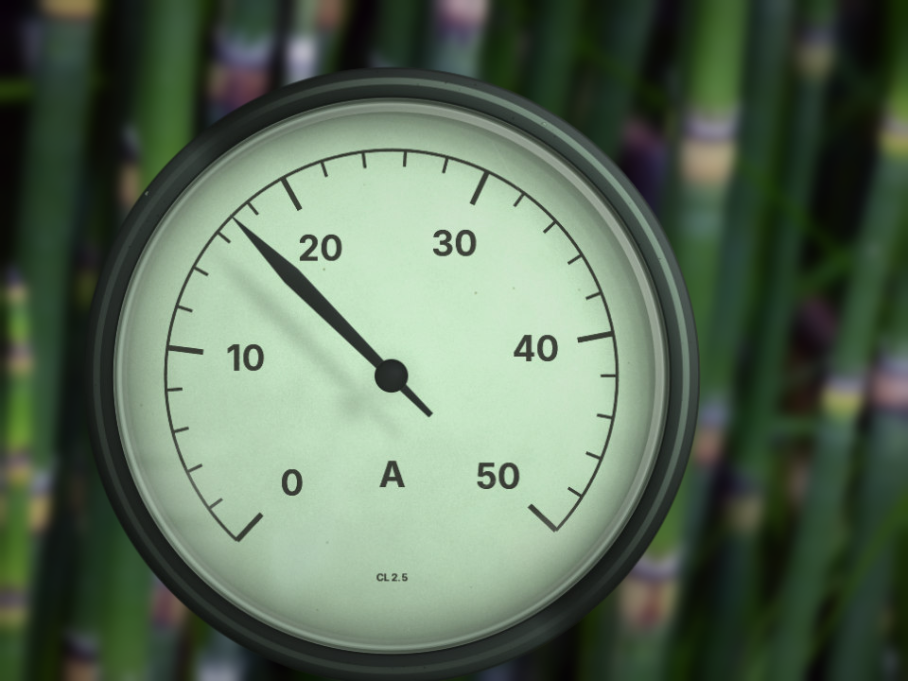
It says 17 A
